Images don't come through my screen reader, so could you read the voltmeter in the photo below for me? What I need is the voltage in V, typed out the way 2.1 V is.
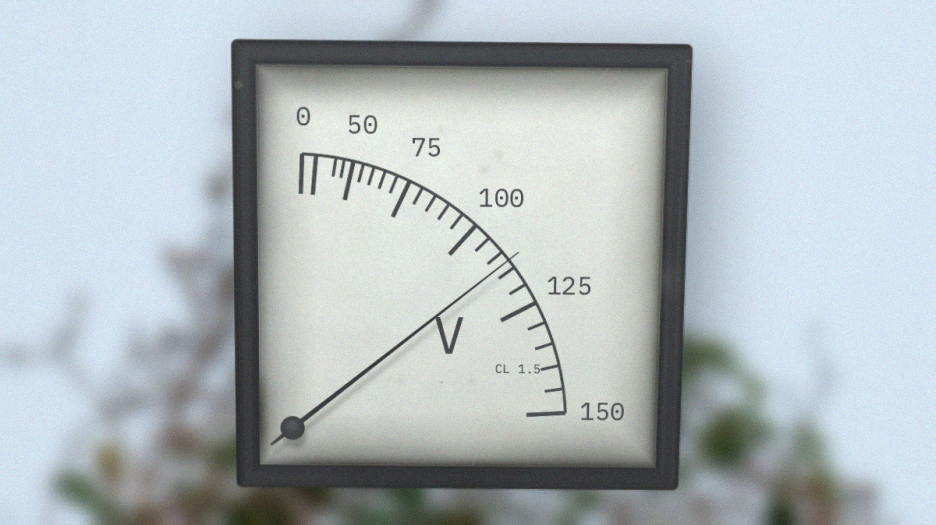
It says 112.5 V
